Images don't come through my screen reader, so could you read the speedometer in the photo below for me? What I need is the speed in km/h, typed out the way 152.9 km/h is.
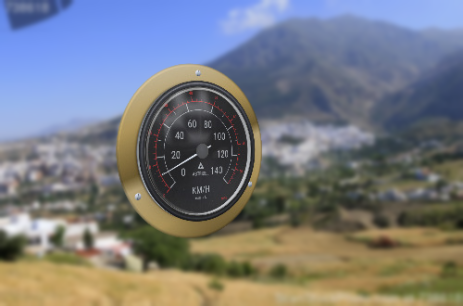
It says 10 km/h
